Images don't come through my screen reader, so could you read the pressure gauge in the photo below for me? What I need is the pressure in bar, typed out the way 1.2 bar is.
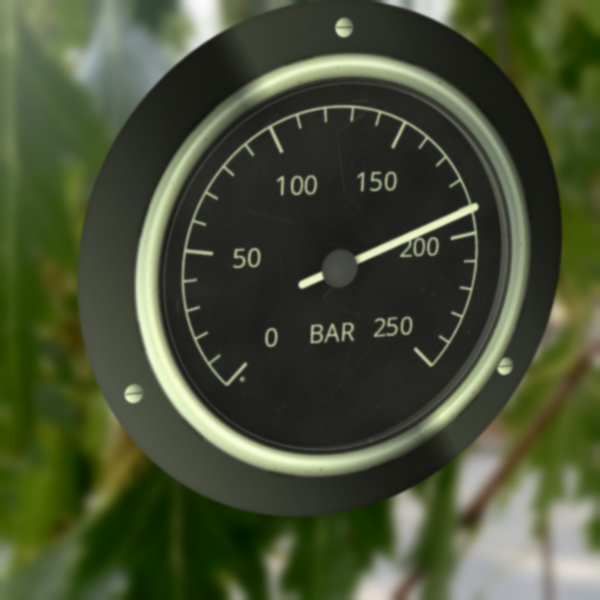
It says 190 bar
